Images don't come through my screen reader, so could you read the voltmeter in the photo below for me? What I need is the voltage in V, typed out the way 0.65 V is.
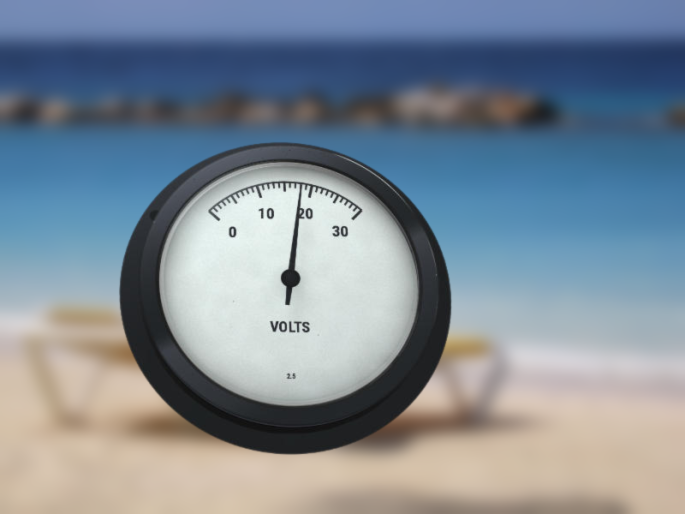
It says 18 V
